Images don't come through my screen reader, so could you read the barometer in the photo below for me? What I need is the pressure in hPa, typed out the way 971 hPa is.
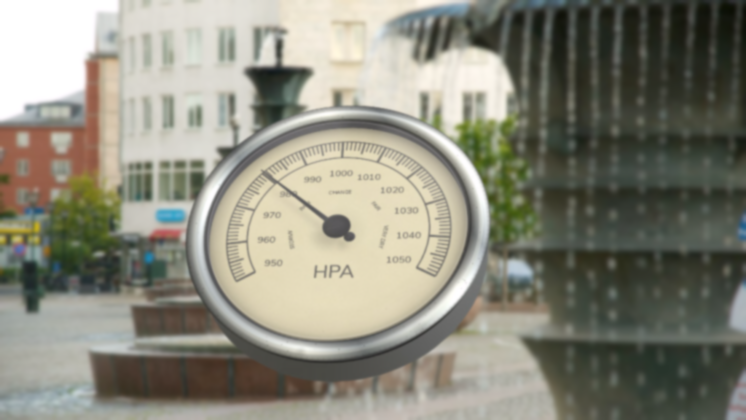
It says 980 hPa
